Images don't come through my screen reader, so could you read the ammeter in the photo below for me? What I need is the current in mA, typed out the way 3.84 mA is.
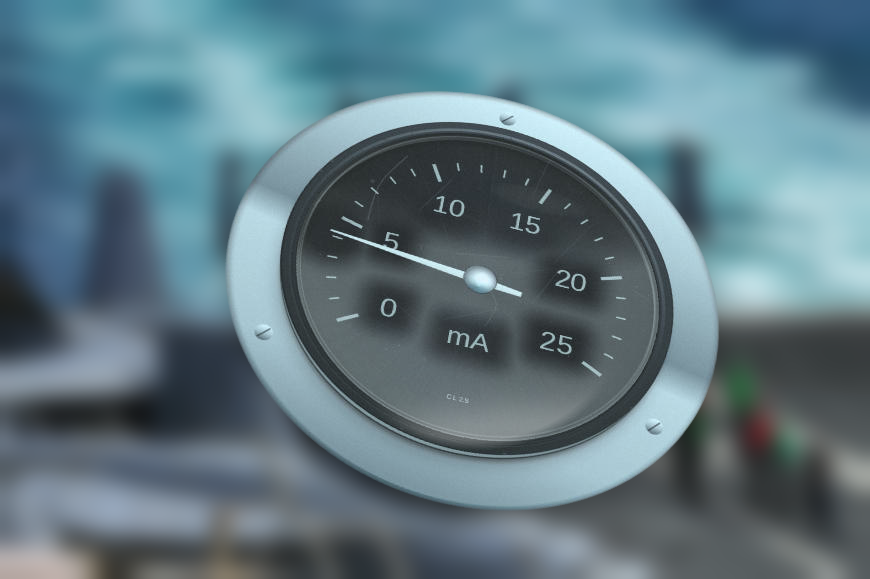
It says 4 mA
